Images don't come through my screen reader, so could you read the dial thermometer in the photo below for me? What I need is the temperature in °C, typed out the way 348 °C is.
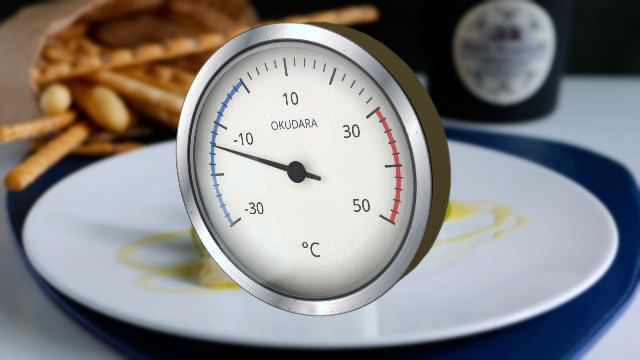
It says -14 °C
